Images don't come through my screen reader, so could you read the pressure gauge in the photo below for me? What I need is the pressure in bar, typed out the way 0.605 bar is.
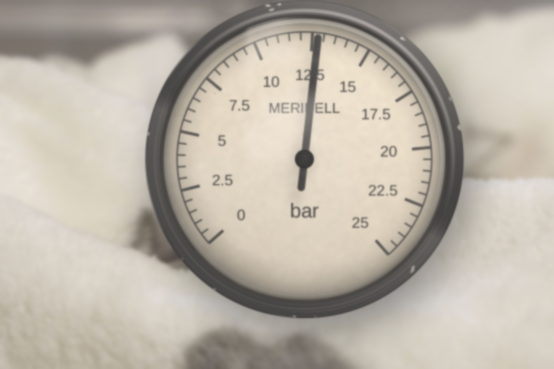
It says 12.75 bar
